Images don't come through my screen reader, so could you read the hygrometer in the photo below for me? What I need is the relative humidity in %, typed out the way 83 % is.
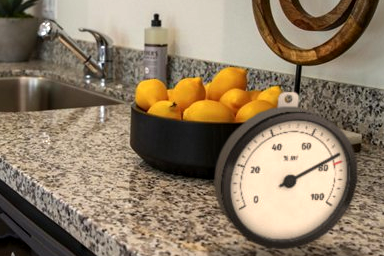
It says 76 %
